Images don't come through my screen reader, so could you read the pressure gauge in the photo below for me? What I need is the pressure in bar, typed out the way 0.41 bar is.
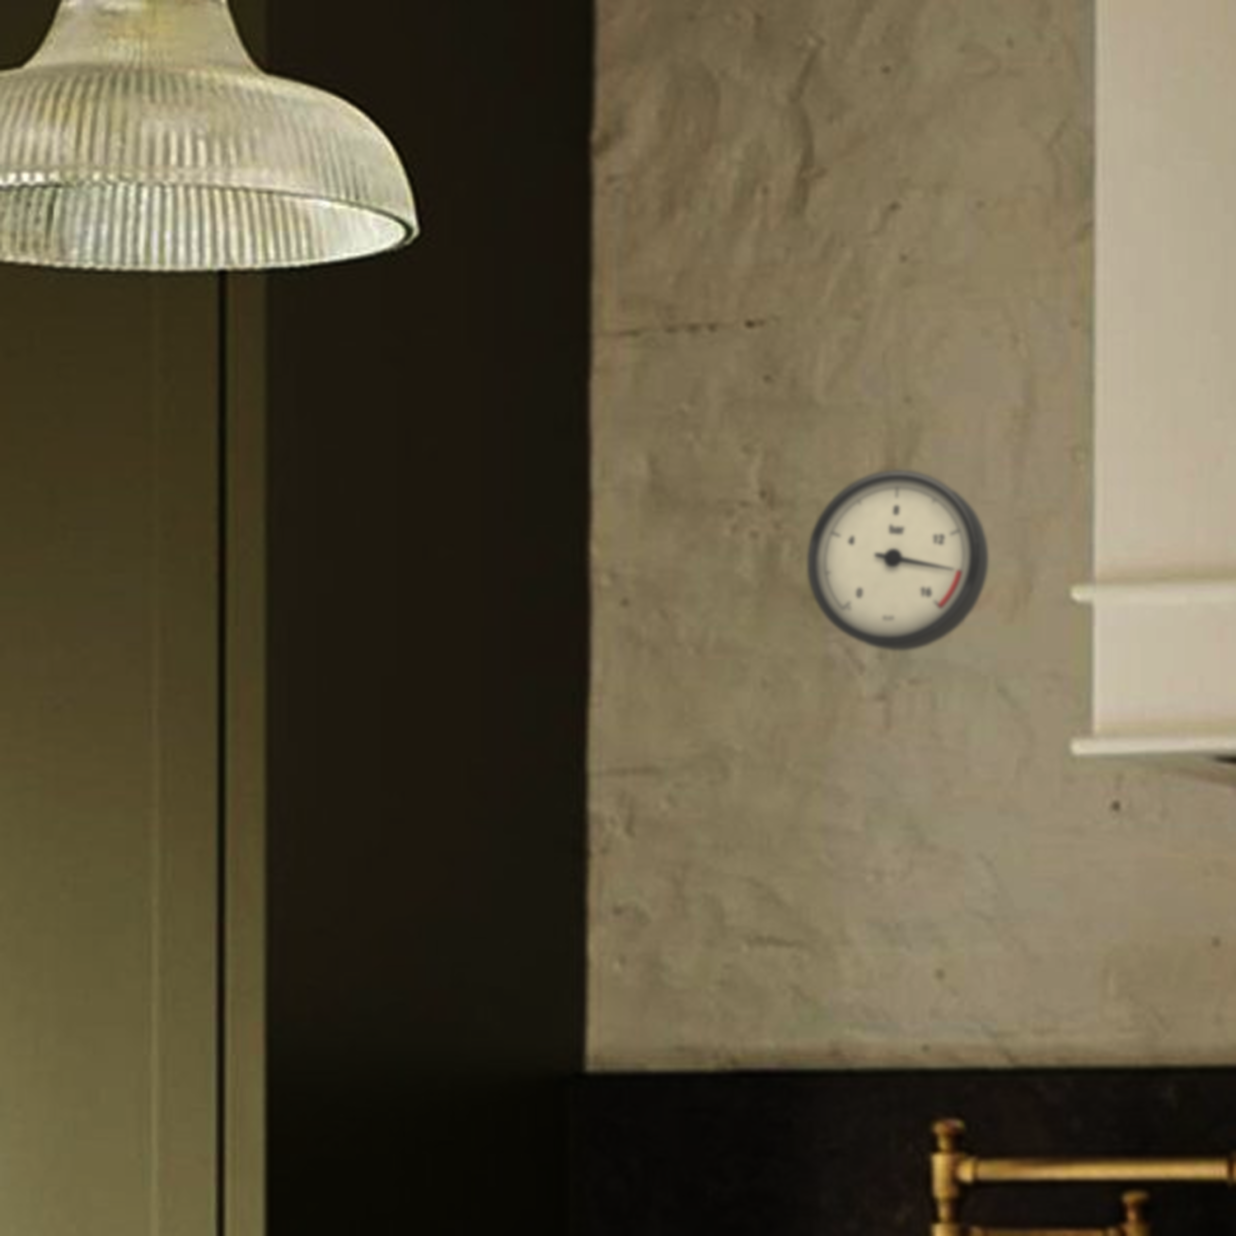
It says 14 bar
